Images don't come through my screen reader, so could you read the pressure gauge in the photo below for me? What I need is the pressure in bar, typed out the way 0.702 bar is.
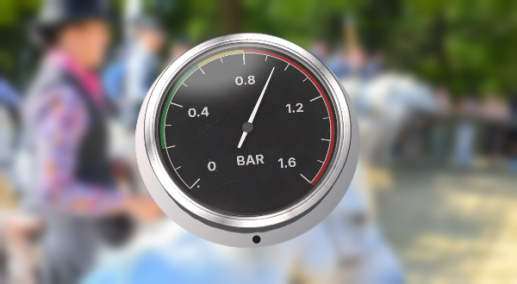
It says 0.95 bar
